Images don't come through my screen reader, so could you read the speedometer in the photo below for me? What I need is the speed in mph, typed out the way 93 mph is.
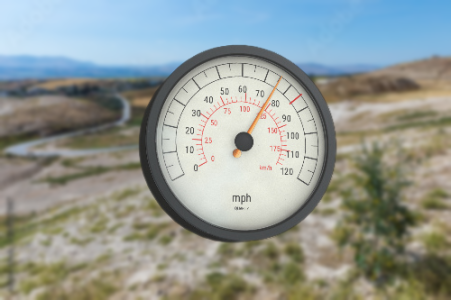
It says 75 mph
